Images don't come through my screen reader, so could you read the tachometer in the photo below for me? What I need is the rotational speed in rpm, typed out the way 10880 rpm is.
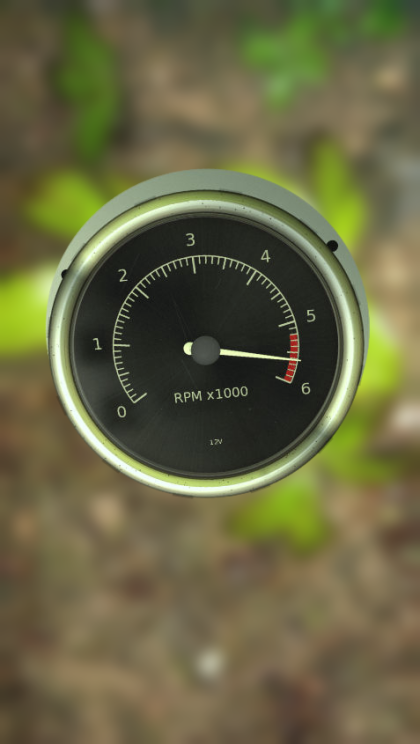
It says 5600 rpm
